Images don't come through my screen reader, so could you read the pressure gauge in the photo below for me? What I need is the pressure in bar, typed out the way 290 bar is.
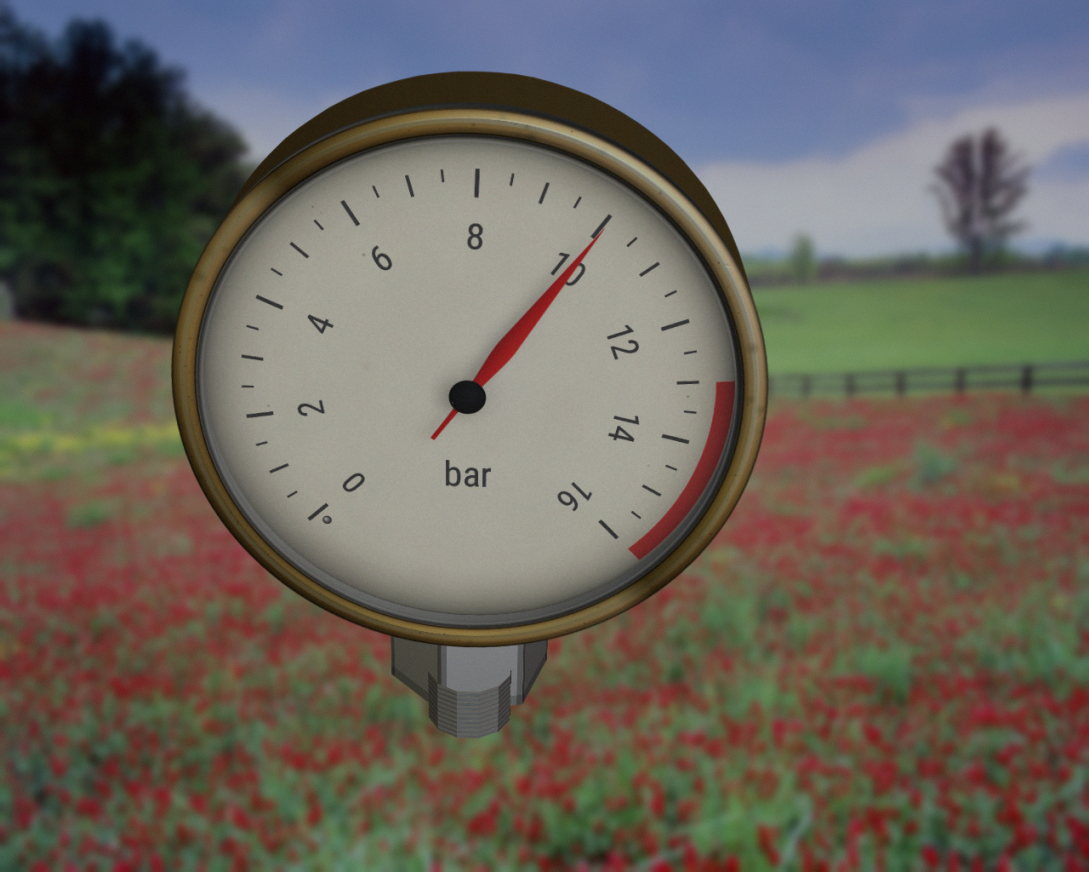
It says 10 bar
